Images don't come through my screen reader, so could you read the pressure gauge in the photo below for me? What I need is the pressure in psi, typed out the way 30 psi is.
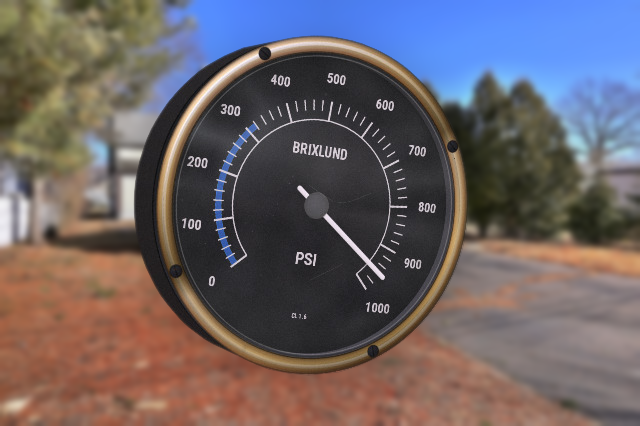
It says 960 psi
